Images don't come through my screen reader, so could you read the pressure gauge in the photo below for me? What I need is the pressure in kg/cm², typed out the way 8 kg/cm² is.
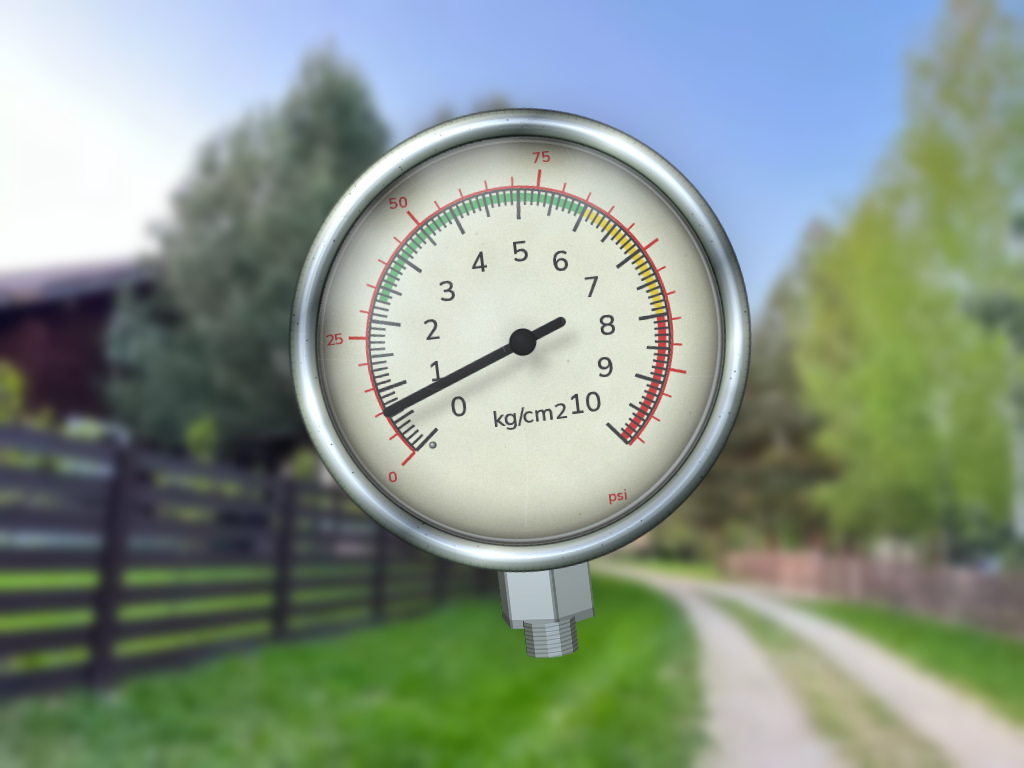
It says 0.7 kg/cm²
